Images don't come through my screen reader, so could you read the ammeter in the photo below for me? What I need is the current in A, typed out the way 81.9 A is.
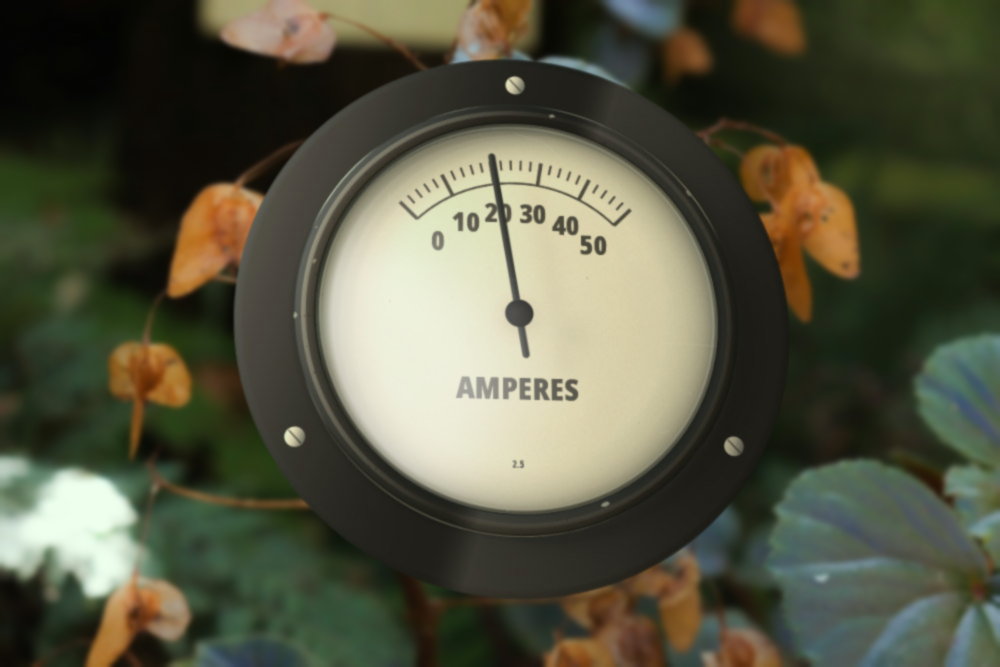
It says 20 A
